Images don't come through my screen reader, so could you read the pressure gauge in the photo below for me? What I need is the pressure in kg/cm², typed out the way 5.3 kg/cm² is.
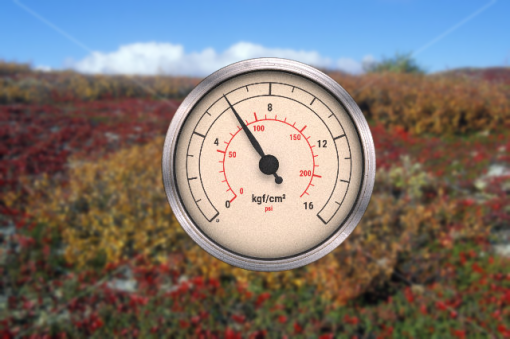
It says 6 kg/cm²
